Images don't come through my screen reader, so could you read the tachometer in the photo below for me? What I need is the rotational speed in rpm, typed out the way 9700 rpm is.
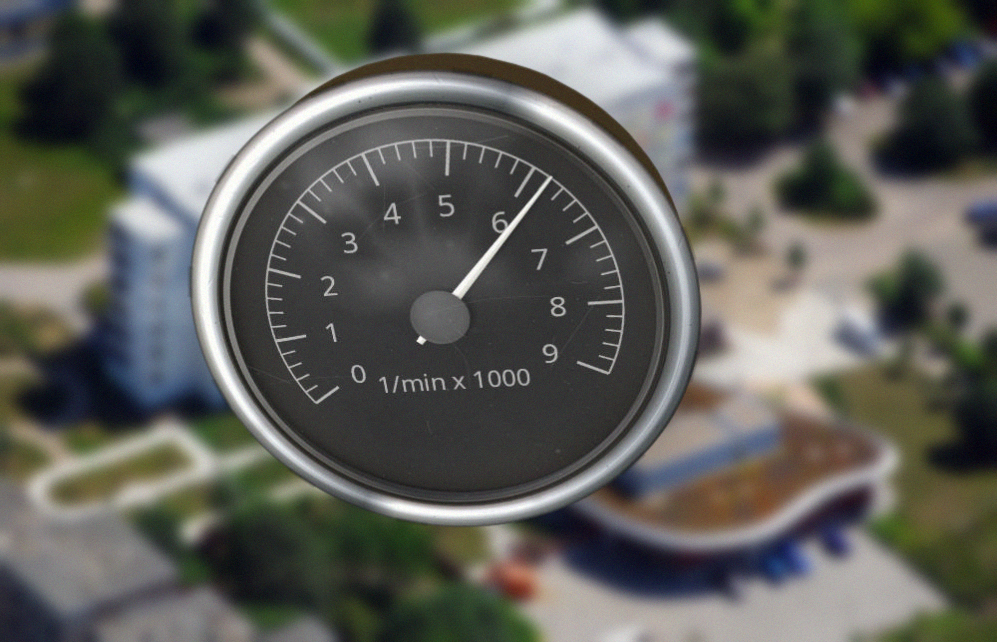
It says 6200 rpm
